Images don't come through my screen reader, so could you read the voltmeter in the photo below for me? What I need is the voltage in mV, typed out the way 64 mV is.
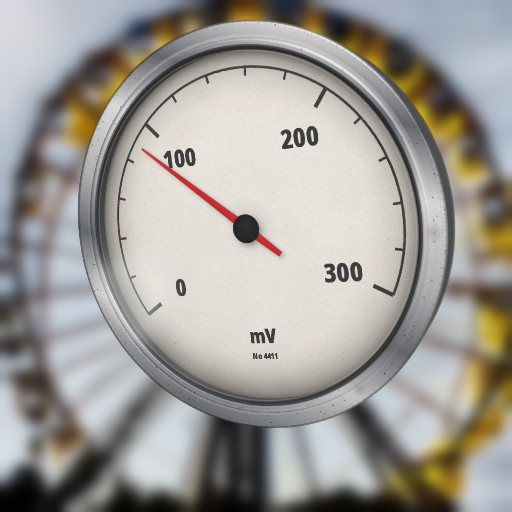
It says 90 mV
